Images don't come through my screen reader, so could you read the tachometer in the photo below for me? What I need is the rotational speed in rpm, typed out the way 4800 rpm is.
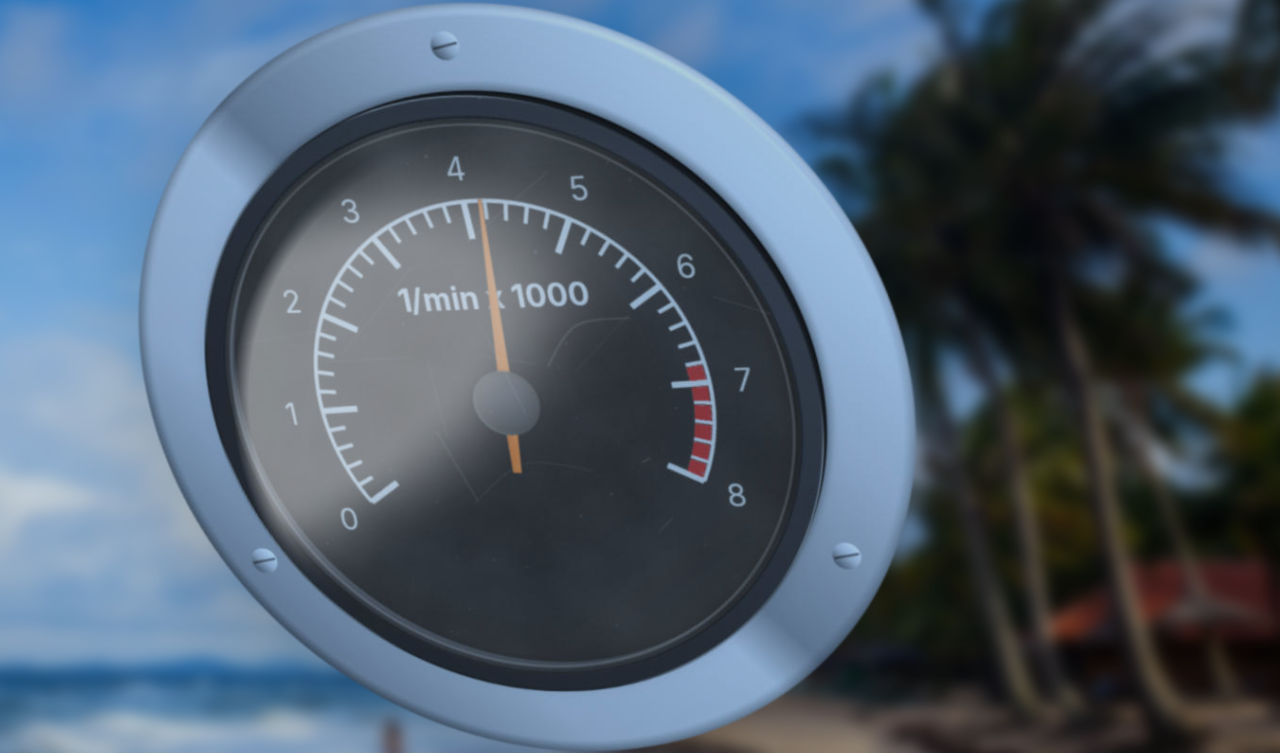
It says 4200 rpm
